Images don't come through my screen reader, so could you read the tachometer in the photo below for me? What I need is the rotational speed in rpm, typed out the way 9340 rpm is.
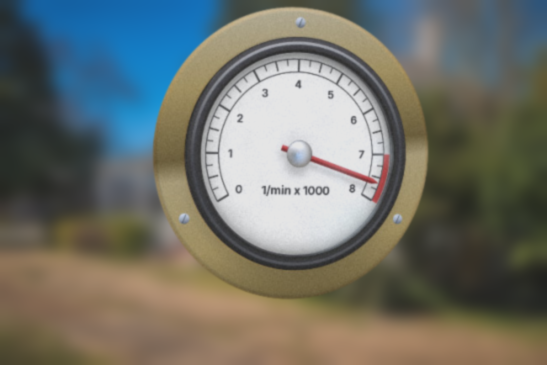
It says 7625 rpm
